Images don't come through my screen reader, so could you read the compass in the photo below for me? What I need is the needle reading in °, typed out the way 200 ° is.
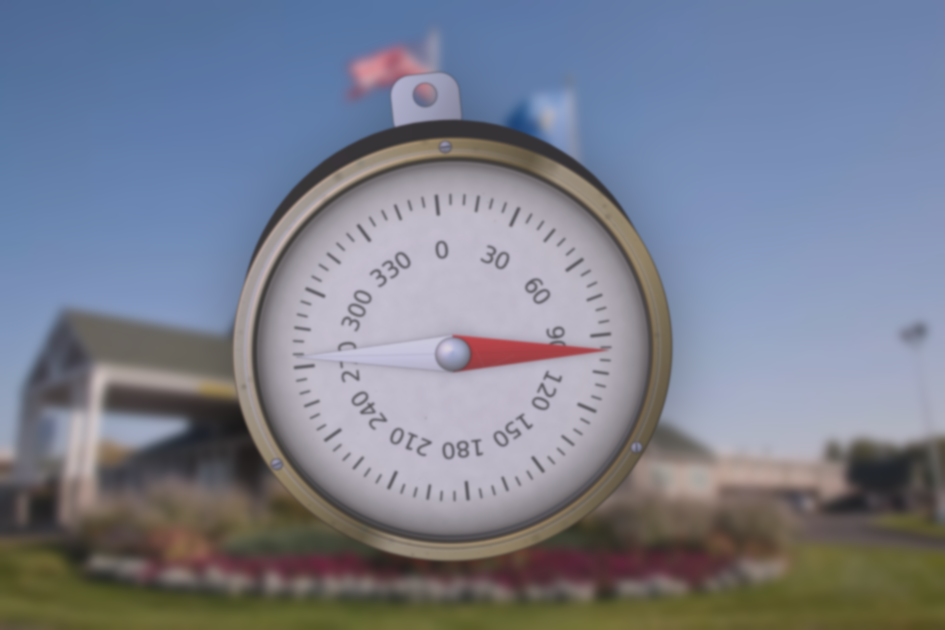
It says 95 °
